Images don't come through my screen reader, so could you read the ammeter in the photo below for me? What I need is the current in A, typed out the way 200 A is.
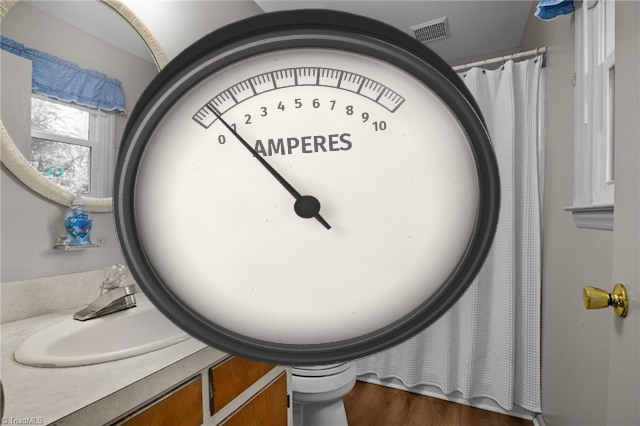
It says 1 A
